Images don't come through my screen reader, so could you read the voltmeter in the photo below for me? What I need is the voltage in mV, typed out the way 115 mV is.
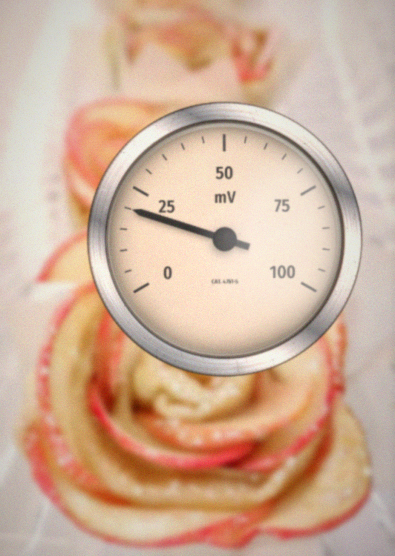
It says 20 mV
